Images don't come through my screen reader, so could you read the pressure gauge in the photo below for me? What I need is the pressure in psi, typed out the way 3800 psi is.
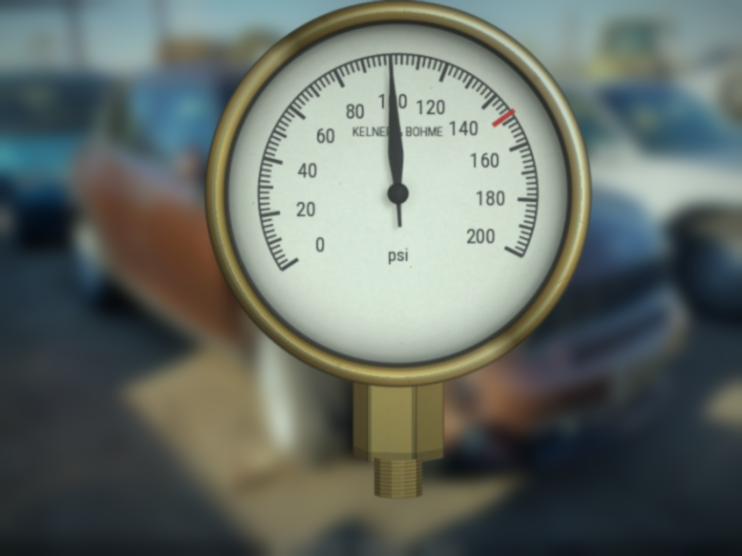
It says 100 psi
